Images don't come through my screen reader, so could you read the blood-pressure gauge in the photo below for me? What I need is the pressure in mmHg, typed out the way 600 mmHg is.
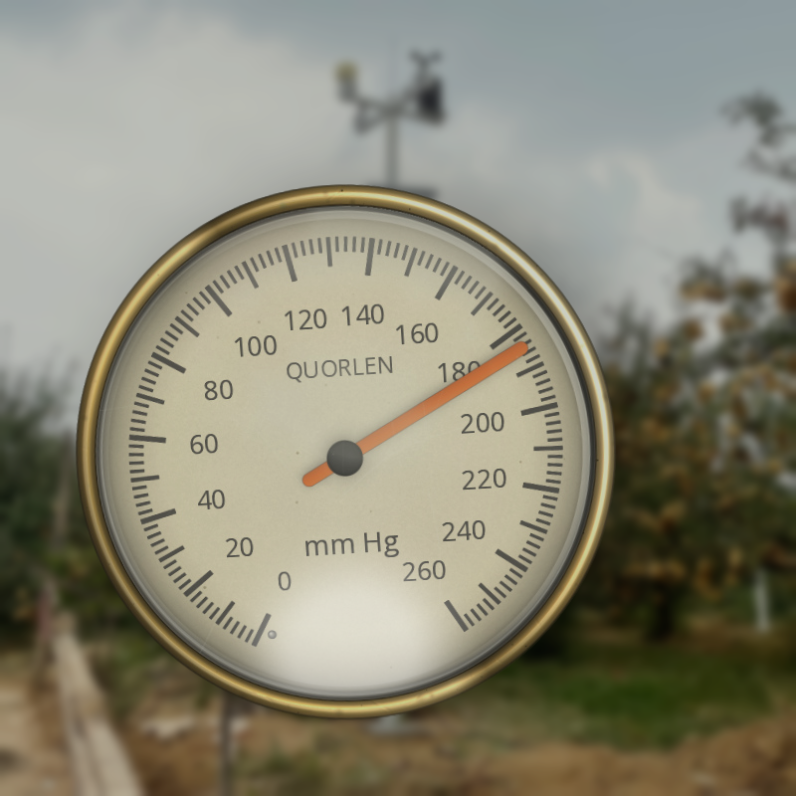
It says 184 mmHg
